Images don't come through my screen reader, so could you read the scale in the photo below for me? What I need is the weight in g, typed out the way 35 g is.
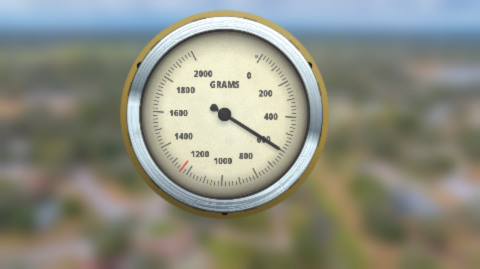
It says 600 g
